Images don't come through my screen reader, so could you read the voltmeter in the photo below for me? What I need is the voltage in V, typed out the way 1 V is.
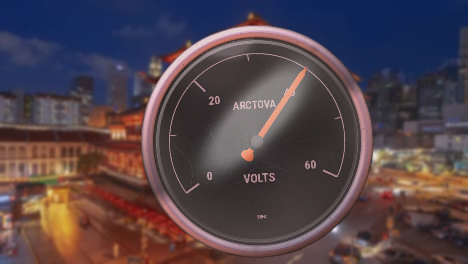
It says 40 V
